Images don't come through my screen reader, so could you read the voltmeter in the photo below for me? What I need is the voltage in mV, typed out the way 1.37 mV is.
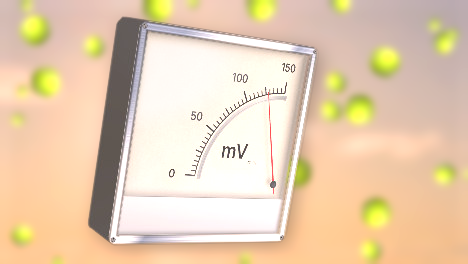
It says 125 mV
